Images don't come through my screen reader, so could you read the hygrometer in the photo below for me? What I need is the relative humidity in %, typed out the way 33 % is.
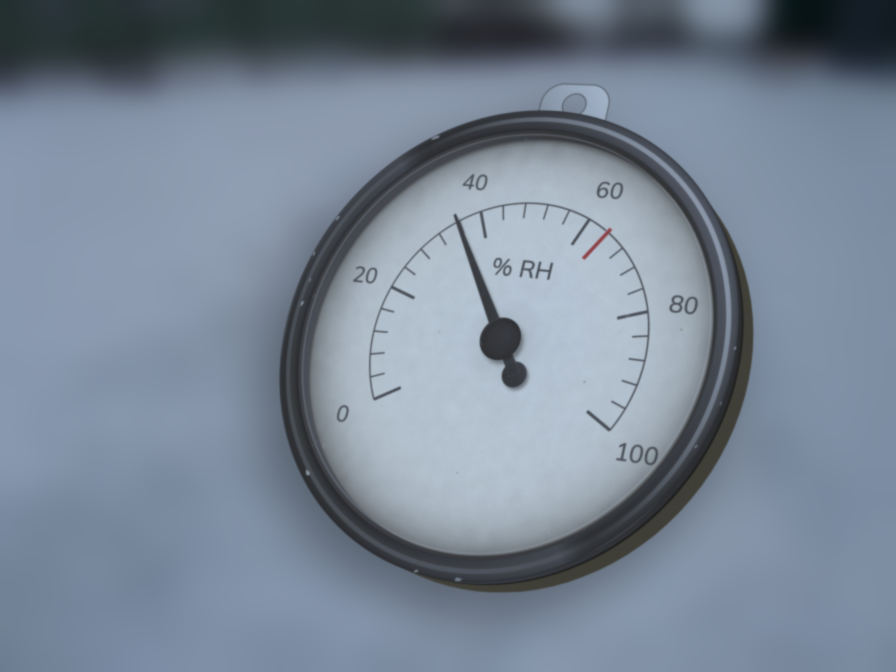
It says 36 %
